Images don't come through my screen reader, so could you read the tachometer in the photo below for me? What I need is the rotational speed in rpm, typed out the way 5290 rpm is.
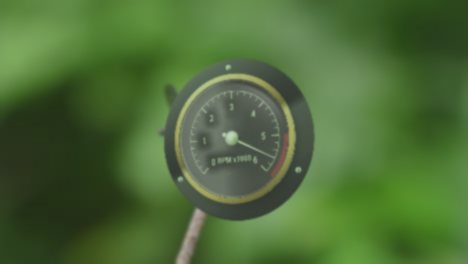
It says 5600 rpm
